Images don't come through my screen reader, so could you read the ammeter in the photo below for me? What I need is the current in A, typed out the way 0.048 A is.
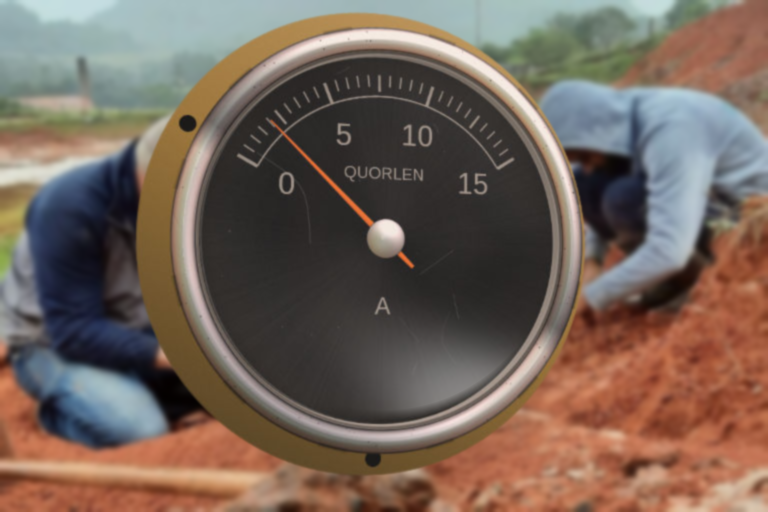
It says 2 A
